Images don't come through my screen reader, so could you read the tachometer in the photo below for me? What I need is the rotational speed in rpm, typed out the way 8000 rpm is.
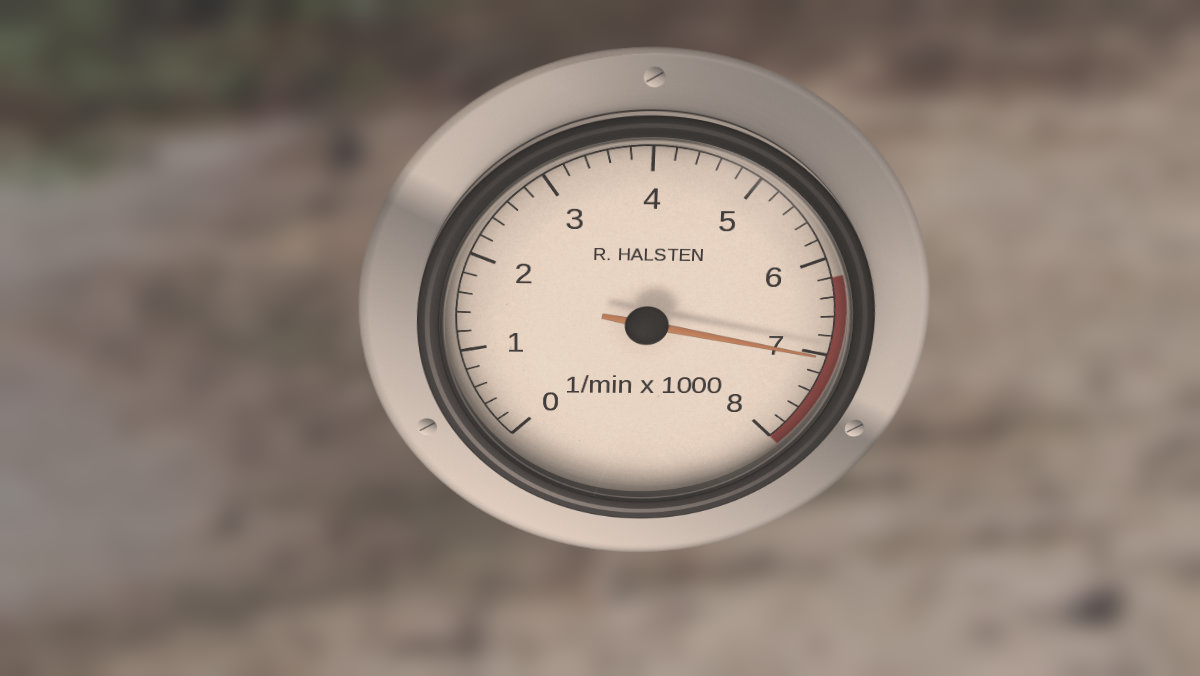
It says 7000 rpm
